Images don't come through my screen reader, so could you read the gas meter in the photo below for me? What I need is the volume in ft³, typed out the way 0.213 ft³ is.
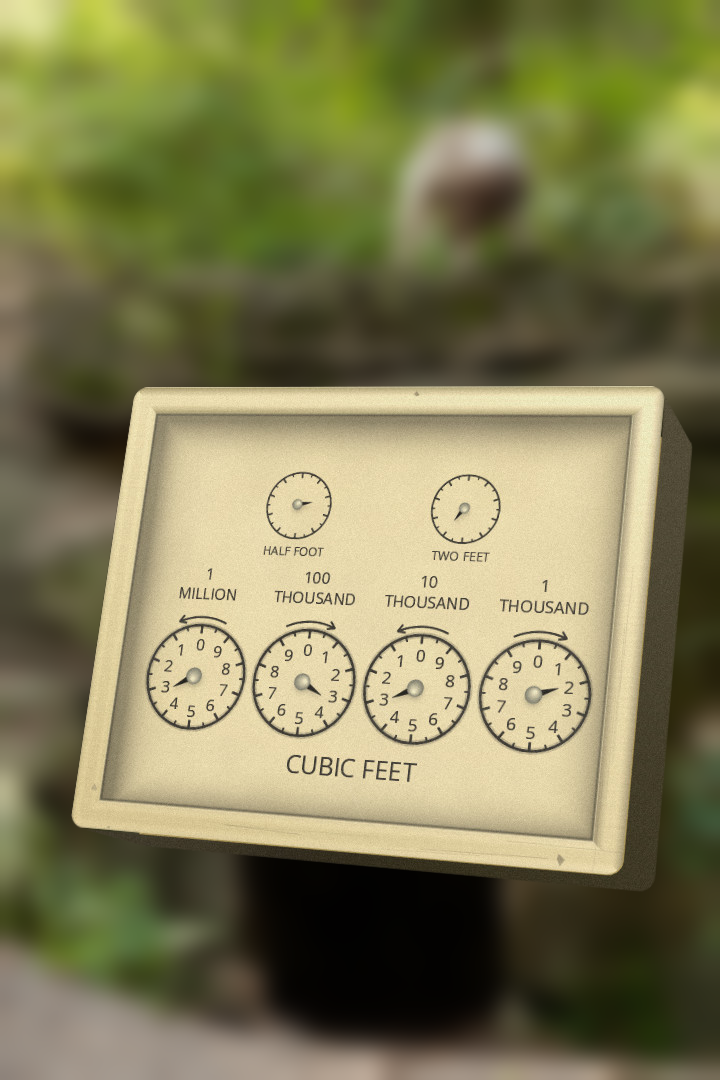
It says 333200 ft³
